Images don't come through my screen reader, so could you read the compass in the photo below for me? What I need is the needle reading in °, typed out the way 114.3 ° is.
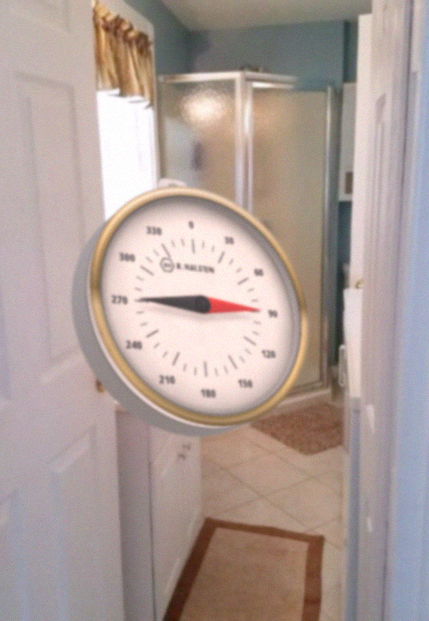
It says 90 °
